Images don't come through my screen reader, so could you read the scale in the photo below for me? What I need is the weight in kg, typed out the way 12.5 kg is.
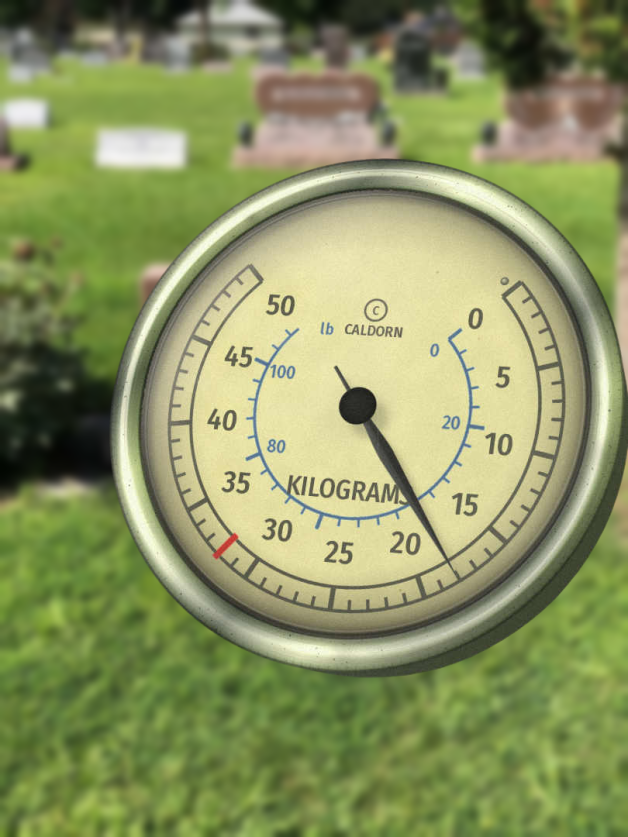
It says 18 kg
